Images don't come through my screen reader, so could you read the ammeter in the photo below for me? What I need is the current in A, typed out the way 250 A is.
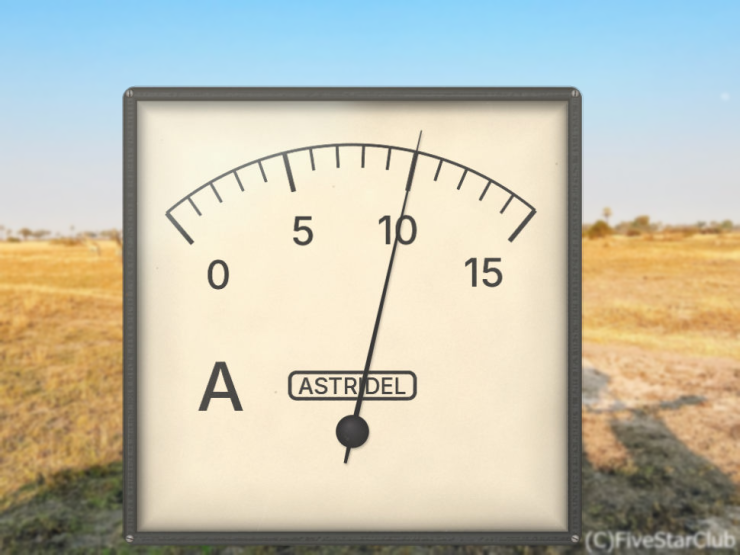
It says 10 A
